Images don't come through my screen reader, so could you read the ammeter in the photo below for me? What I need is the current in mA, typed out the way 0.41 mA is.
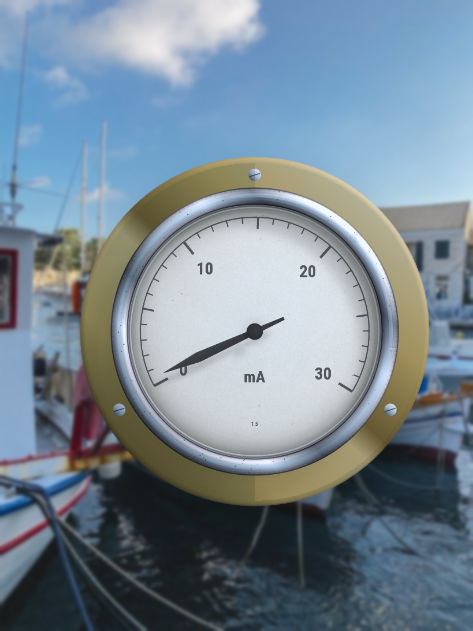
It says 0.5 mA
